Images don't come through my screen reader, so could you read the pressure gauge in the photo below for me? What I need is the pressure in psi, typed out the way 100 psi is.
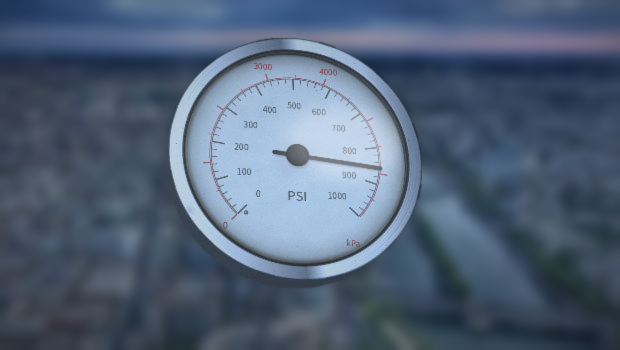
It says 860 psi
